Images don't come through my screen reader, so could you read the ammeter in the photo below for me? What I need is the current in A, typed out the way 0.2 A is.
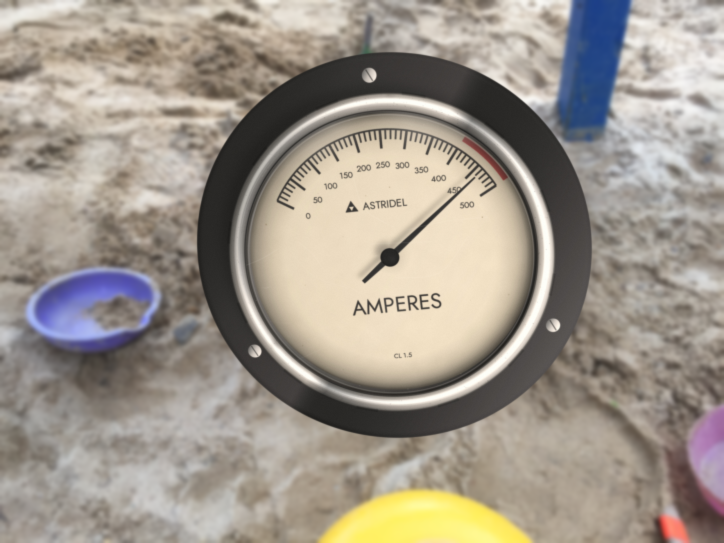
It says 460 A
